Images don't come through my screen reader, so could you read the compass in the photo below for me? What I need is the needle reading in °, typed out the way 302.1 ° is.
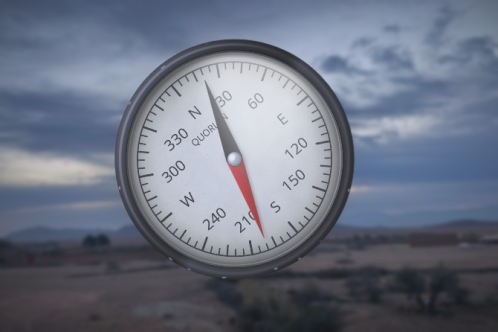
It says 200 °
